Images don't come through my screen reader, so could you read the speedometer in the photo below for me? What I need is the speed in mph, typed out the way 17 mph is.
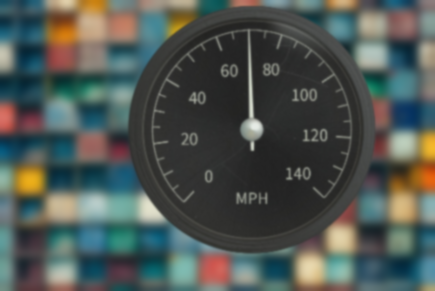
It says 70 mph
